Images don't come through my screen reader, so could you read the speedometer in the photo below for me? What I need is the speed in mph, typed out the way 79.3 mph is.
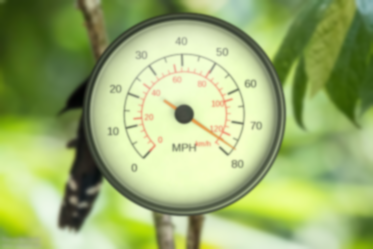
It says 77.5 mph
